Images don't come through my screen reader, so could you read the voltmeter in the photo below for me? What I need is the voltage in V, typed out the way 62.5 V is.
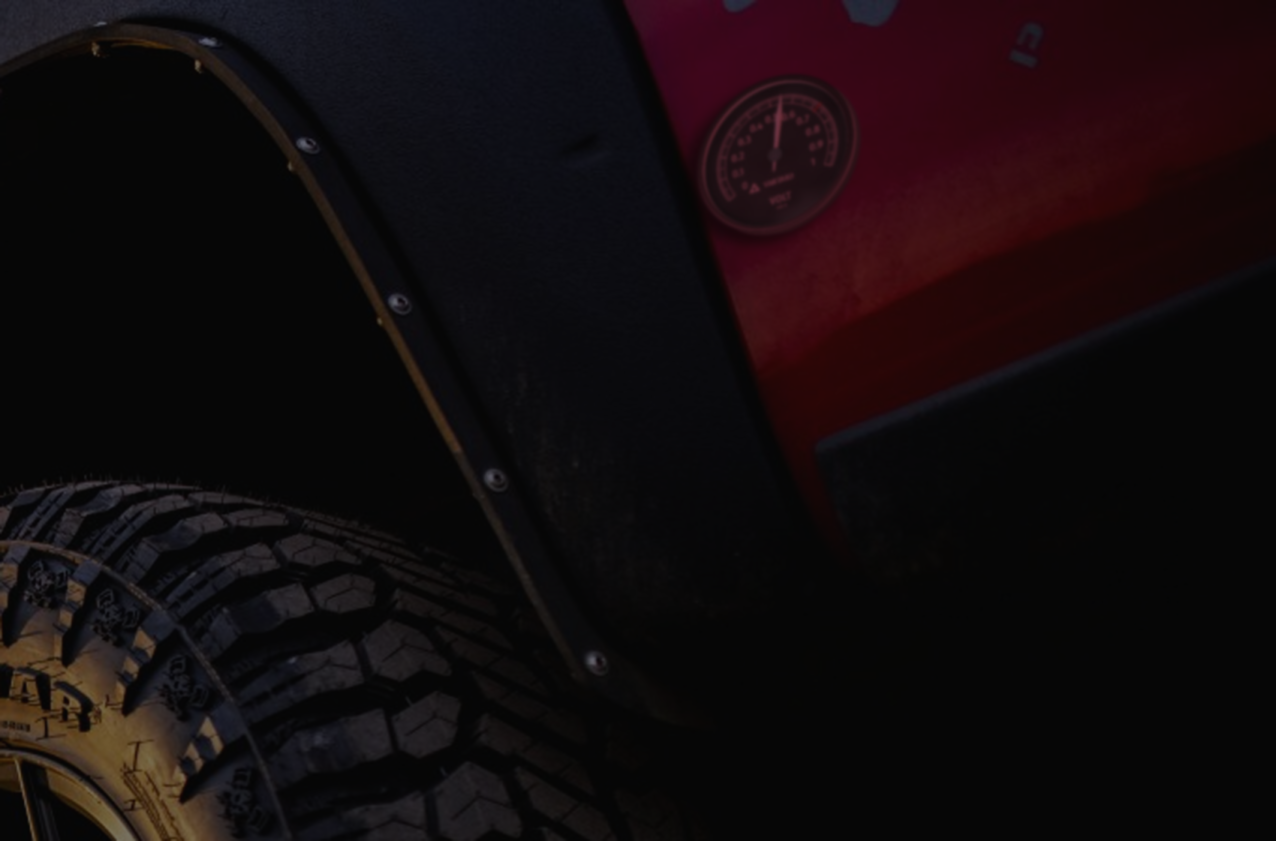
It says 0.55 V
